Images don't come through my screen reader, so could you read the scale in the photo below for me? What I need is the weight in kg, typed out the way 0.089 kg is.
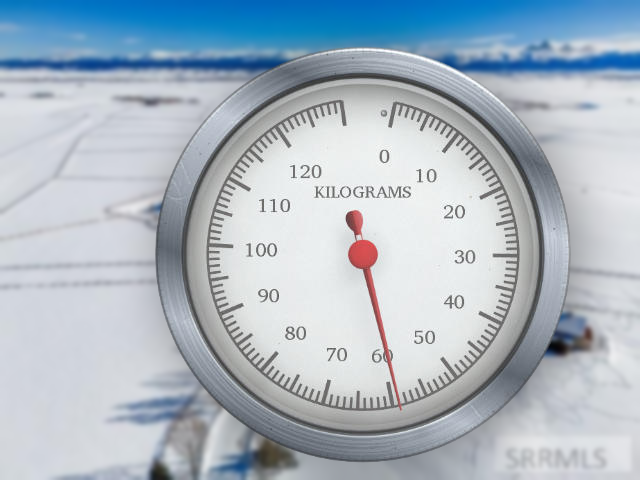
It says 59 kg
